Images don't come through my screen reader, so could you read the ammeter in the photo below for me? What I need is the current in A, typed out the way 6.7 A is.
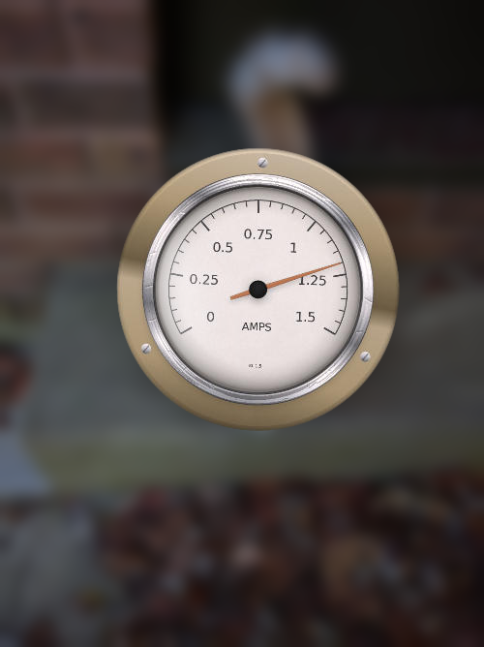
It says 1.2 A
